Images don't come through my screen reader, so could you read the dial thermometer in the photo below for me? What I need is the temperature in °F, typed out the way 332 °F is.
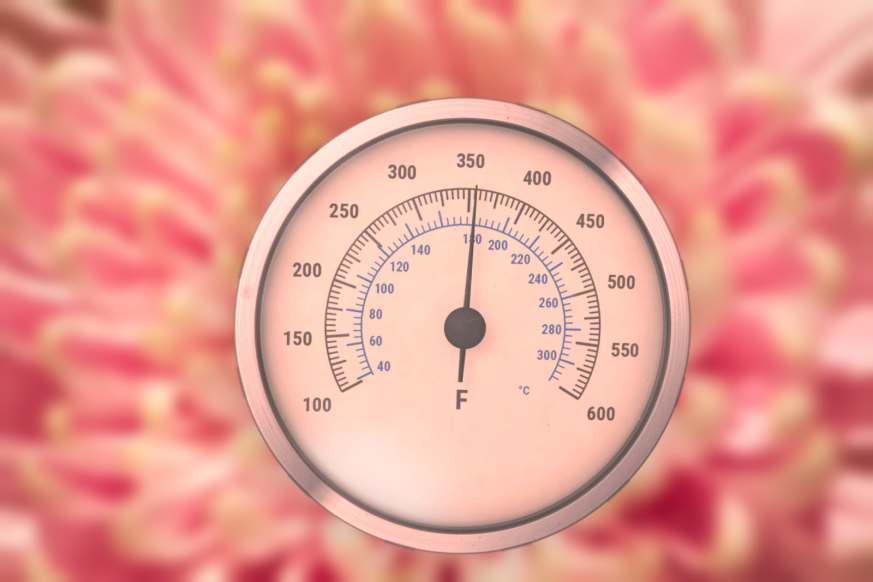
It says 355 °F
